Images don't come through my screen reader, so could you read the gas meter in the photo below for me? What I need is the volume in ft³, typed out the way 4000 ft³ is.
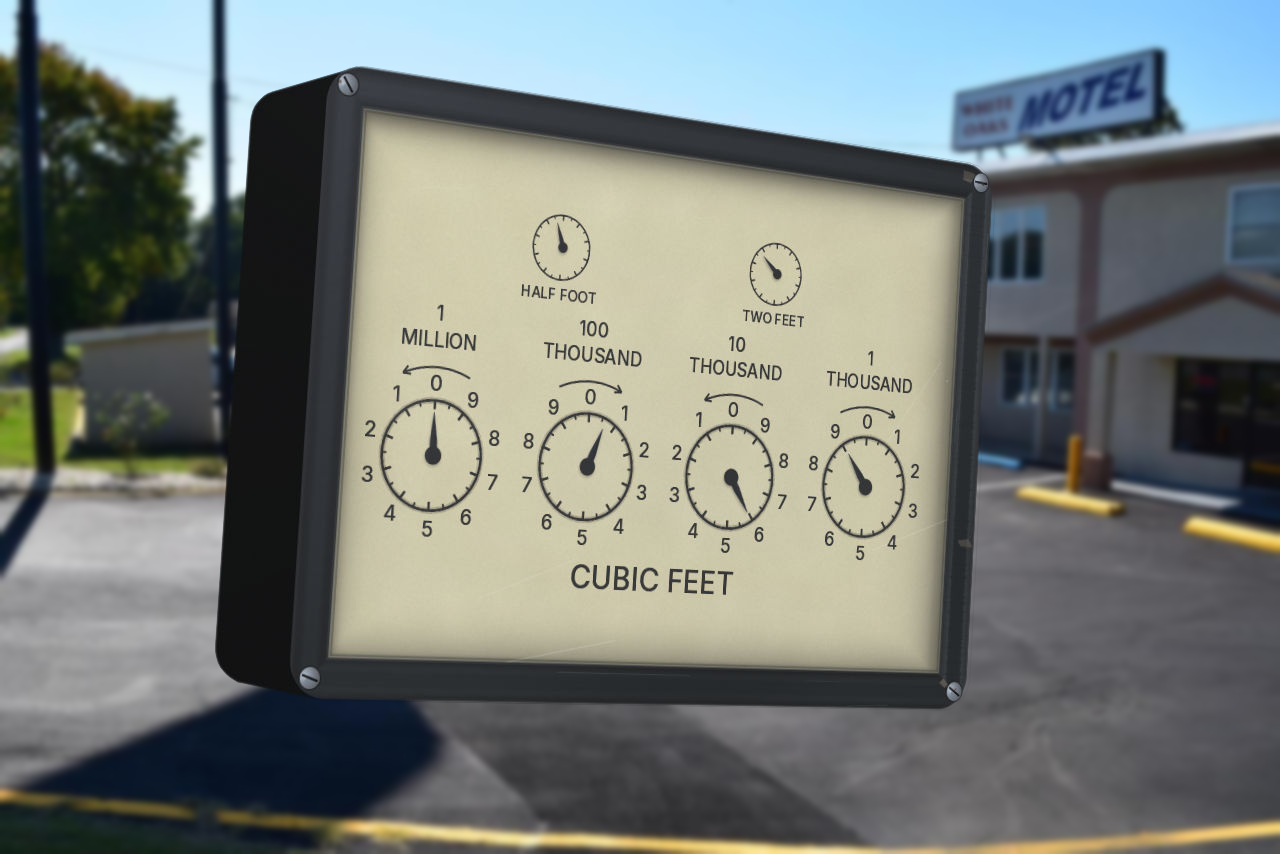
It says 5900 ft³
